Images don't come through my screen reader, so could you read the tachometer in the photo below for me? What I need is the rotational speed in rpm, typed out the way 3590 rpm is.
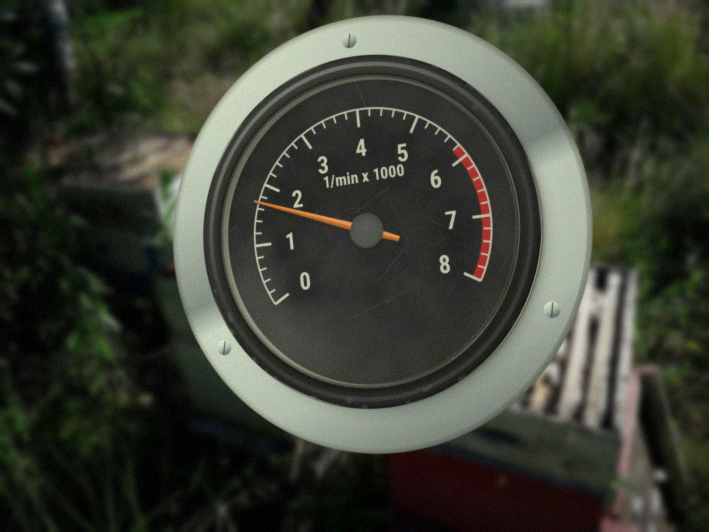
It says 1700 rpm
